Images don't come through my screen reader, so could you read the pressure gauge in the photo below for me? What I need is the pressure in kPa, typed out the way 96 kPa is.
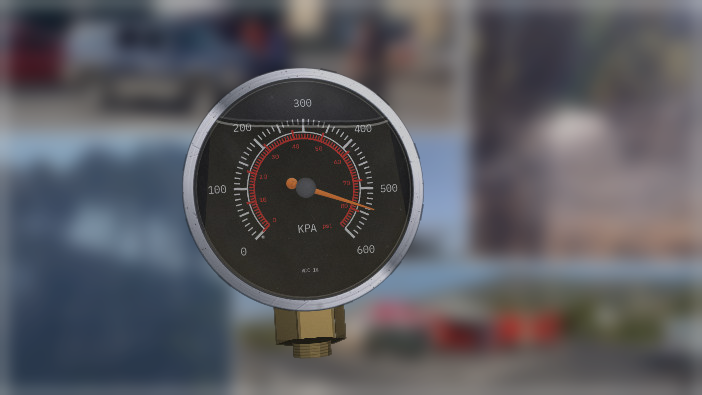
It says 540 kPa
